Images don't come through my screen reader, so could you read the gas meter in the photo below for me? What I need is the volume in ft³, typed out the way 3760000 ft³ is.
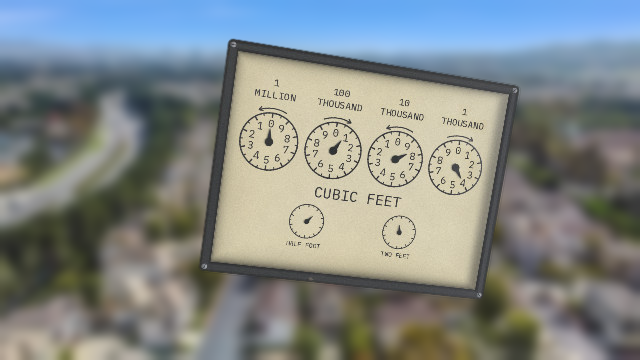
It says 8400 ft³
